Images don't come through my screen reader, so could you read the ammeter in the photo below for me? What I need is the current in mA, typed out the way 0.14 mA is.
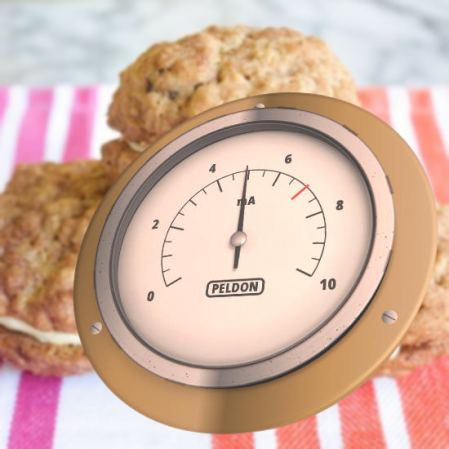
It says 5 mA
